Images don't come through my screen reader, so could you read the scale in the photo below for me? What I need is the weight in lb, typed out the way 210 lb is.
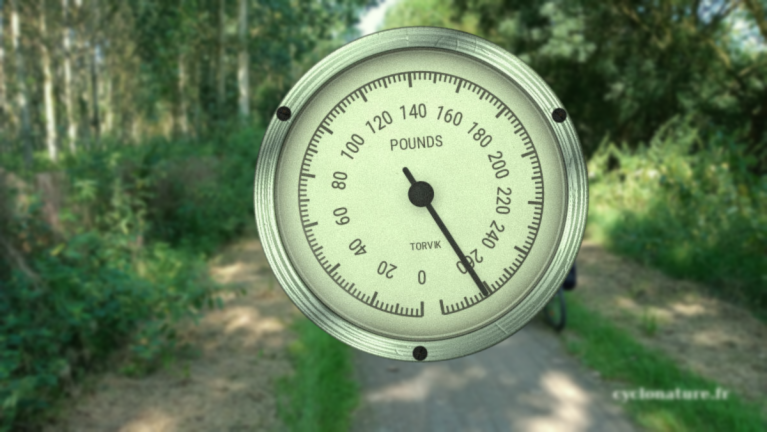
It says 262 lb
